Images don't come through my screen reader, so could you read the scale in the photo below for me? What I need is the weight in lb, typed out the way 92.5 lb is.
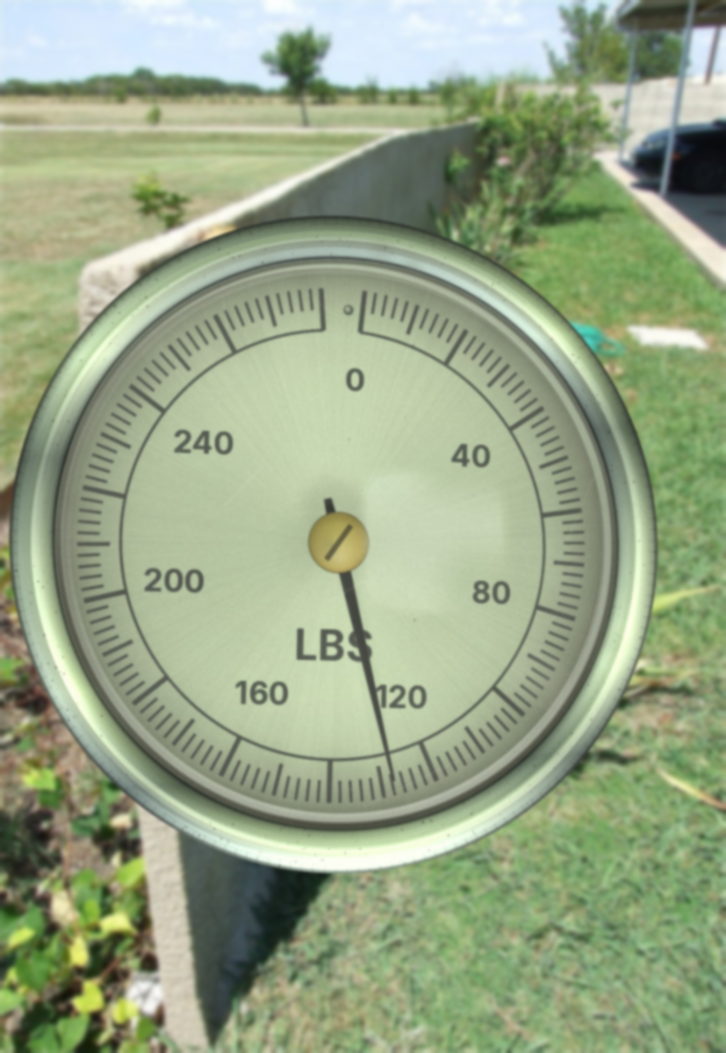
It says 128 lb
